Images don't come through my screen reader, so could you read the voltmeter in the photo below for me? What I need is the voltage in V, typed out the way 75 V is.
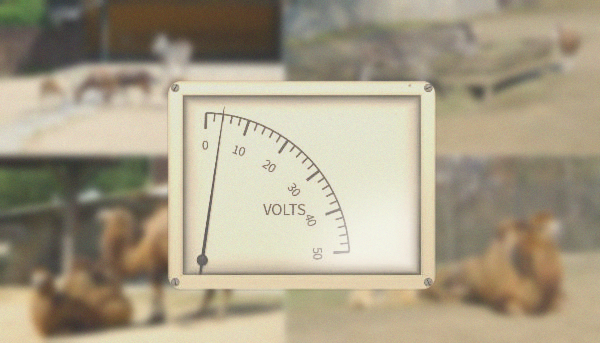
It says 4 V
